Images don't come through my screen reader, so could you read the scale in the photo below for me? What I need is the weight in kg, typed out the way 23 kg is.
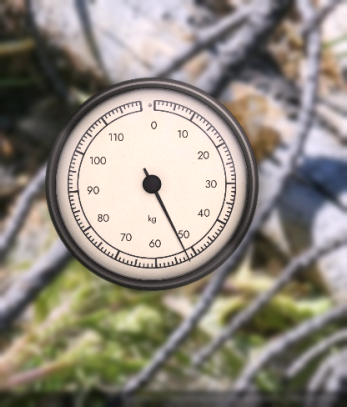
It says 52 kg
